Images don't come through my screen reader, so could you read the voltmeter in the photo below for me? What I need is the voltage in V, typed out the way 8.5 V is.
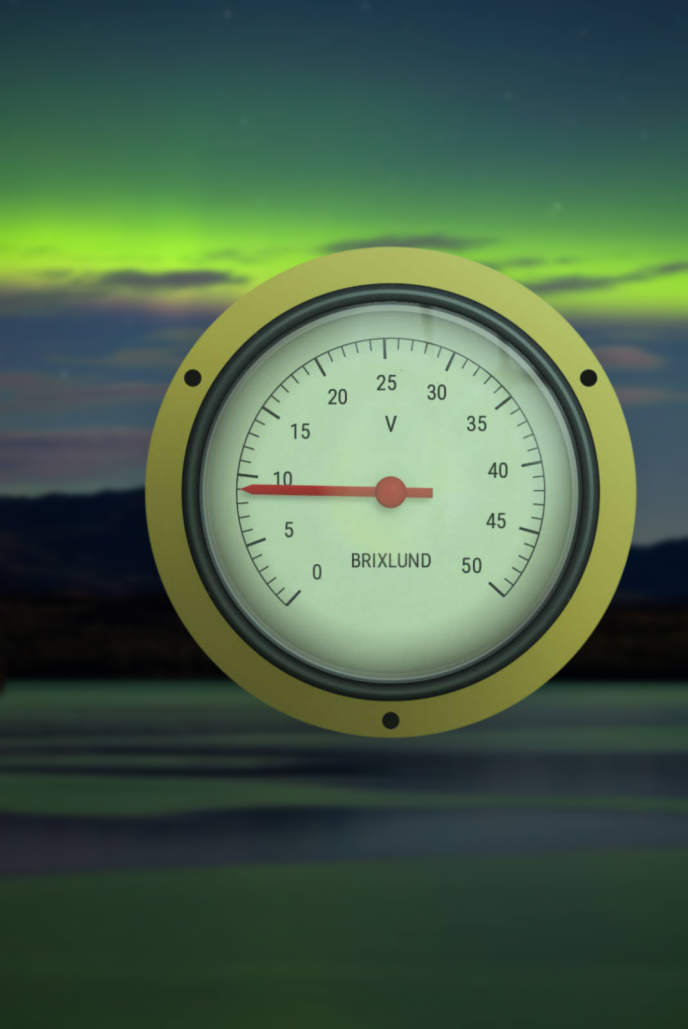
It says 9 V
